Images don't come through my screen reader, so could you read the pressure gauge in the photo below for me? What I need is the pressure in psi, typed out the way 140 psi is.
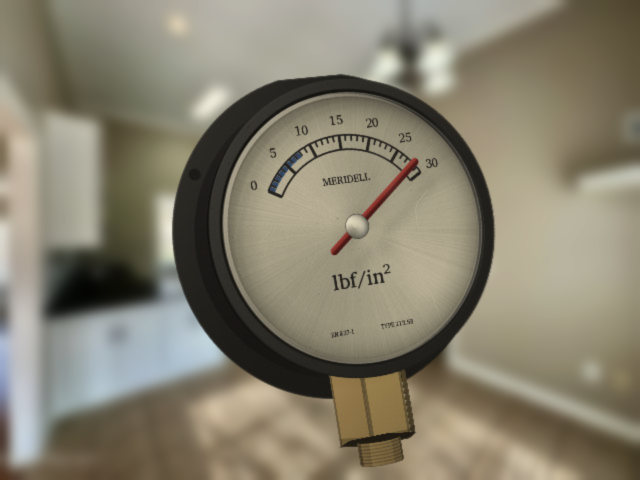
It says 28 psi
